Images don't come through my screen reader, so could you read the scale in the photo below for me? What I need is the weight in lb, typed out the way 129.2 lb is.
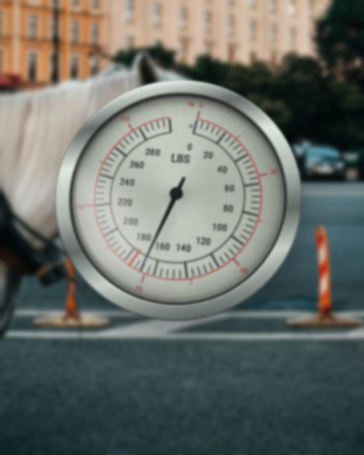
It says 168 lb
